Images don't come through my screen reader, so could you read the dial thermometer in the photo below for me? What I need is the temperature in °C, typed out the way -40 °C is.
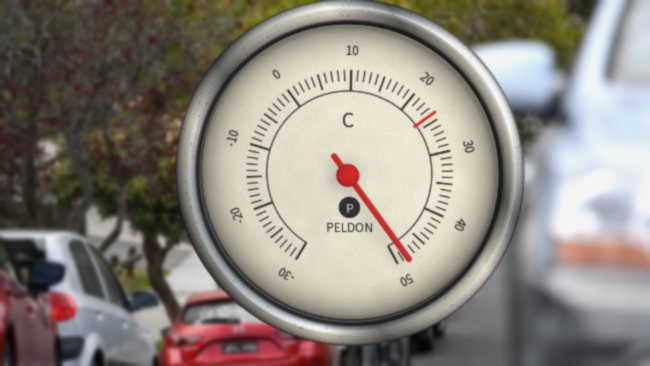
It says 48 °C
